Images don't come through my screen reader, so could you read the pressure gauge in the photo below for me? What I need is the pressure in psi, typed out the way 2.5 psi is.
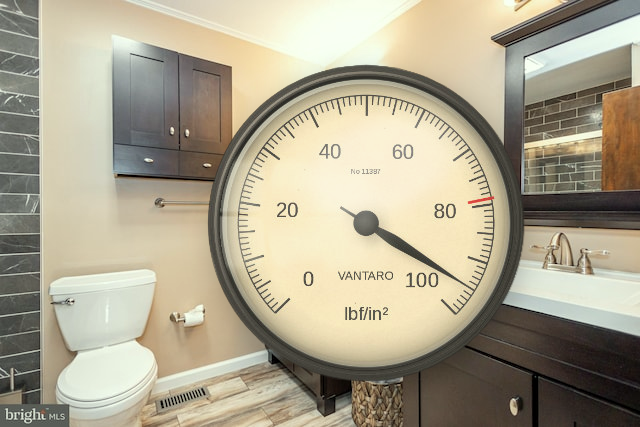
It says 95 psi
